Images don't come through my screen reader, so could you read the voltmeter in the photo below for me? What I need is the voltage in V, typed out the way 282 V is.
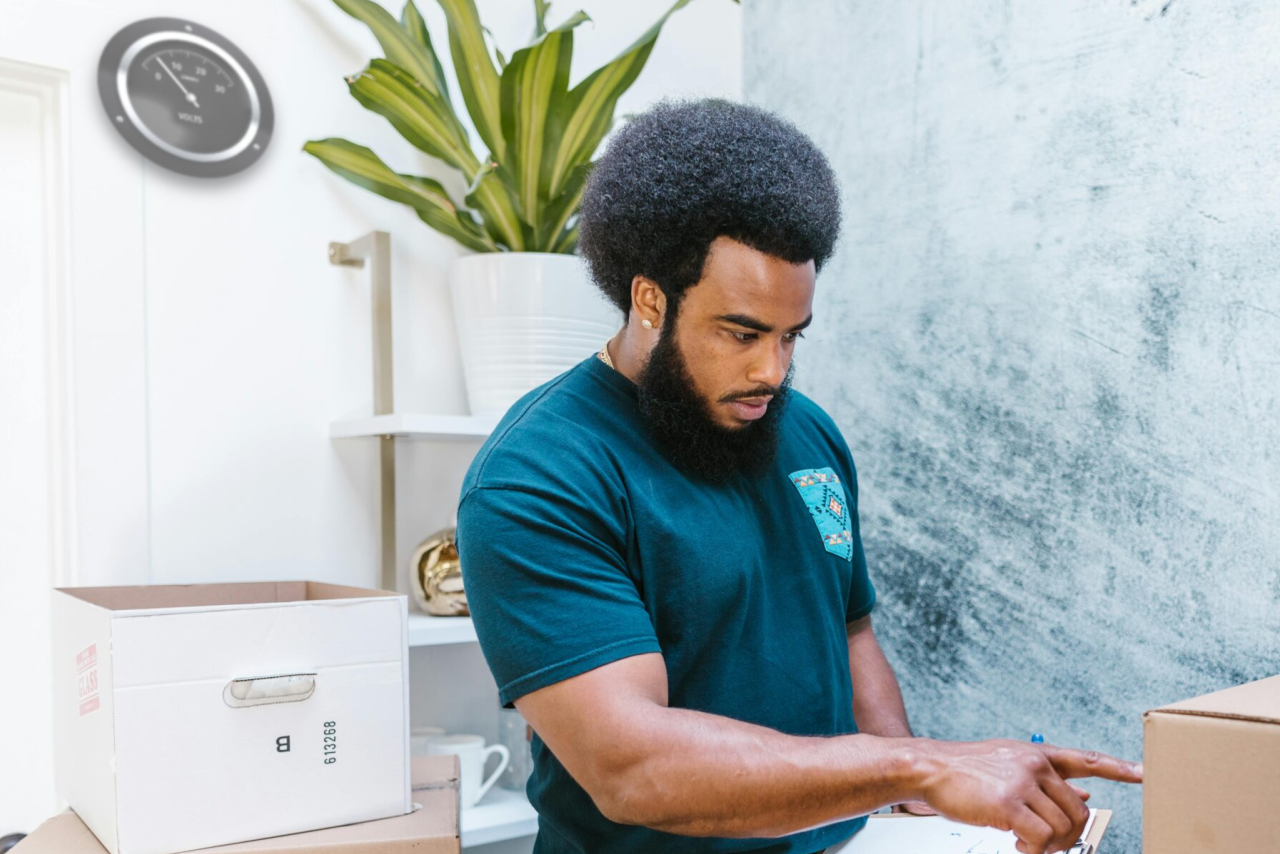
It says 5 V
